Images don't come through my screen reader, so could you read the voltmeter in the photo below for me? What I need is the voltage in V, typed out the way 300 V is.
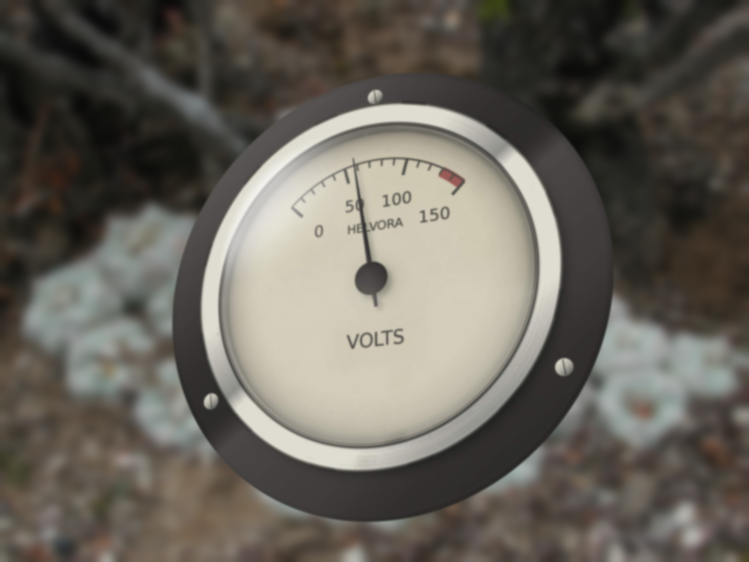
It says 60 V
